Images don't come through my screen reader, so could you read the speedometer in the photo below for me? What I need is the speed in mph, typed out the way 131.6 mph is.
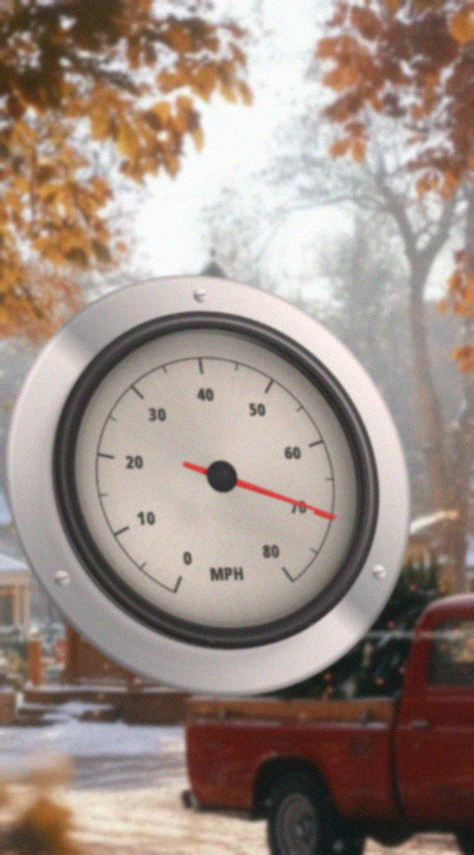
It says 70 mph
